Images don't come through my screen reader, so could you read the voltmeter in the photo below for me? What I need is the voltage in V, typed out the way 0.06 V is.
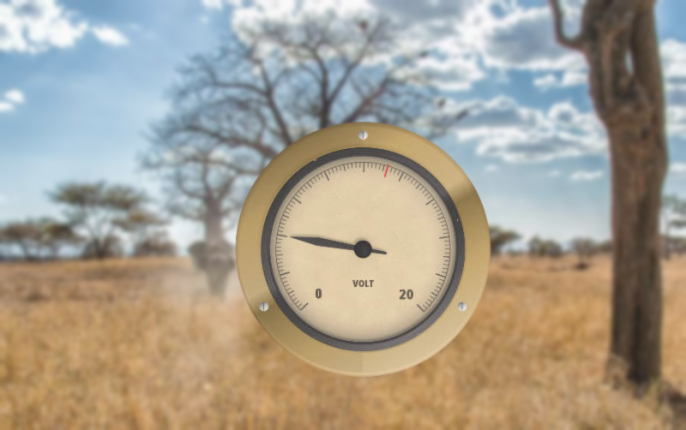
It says 4 V
